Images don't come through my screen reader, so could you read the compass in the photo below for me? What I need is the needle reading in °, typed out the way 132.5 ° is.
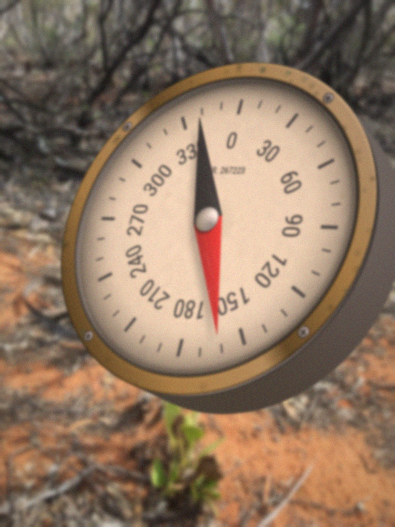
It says 160 °
